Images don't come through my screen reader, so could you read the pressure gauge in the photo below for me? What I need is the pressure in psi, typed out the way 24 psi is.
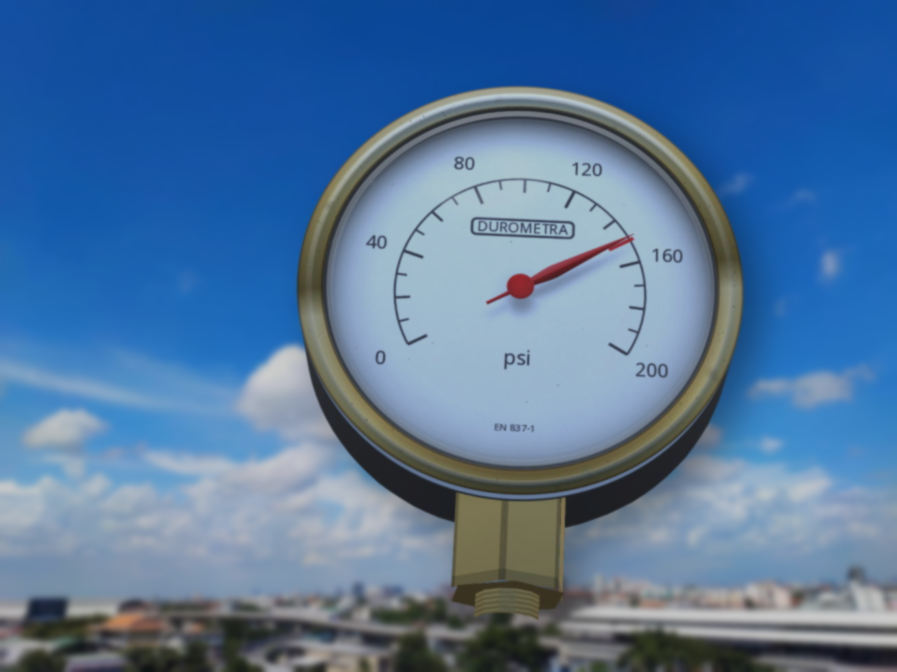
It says 150 psi
